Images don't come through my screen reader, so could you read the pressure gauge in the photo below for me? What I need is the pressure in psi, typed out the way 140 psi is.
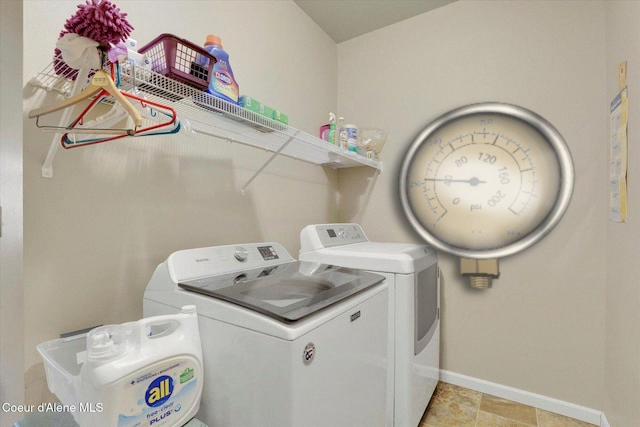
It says 40 psi
